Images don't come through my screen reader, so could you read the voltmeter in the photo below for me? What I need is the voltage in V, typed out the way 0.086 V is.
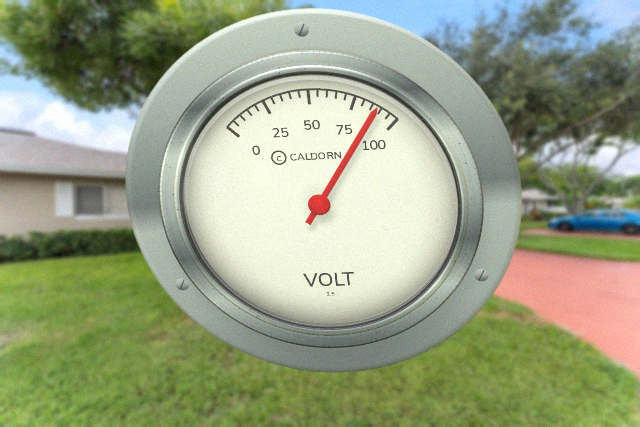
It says 87.5 V
